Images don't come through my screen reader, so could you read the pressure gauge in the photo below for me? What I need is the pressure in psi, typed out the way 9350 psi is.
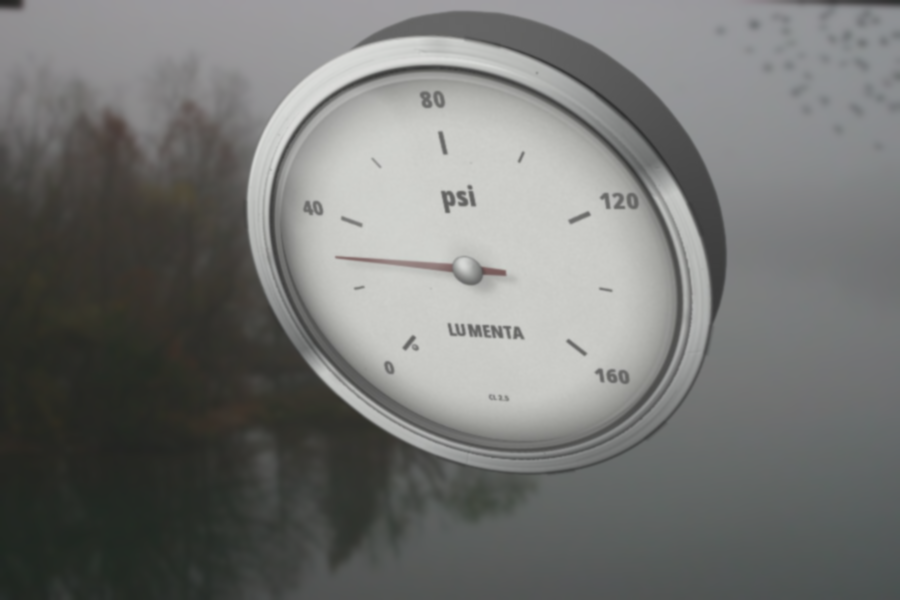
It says 30 psi
